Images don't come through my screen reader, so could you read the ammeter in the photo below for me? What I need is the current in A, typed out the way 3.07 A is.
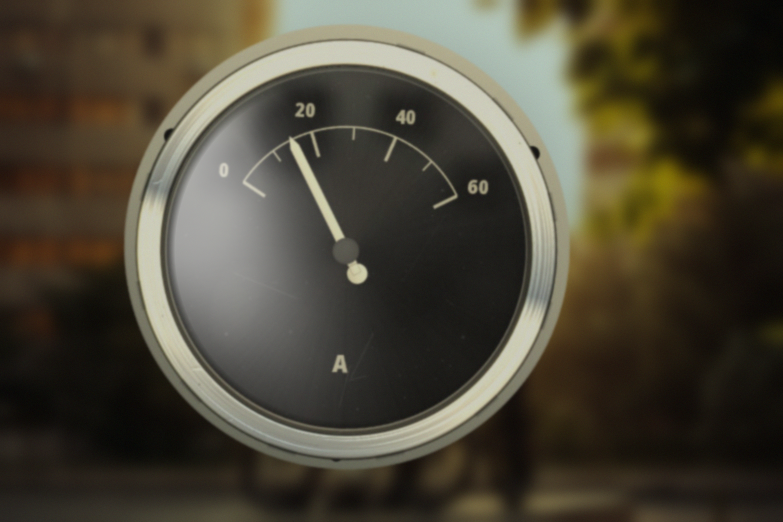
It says 15 A
